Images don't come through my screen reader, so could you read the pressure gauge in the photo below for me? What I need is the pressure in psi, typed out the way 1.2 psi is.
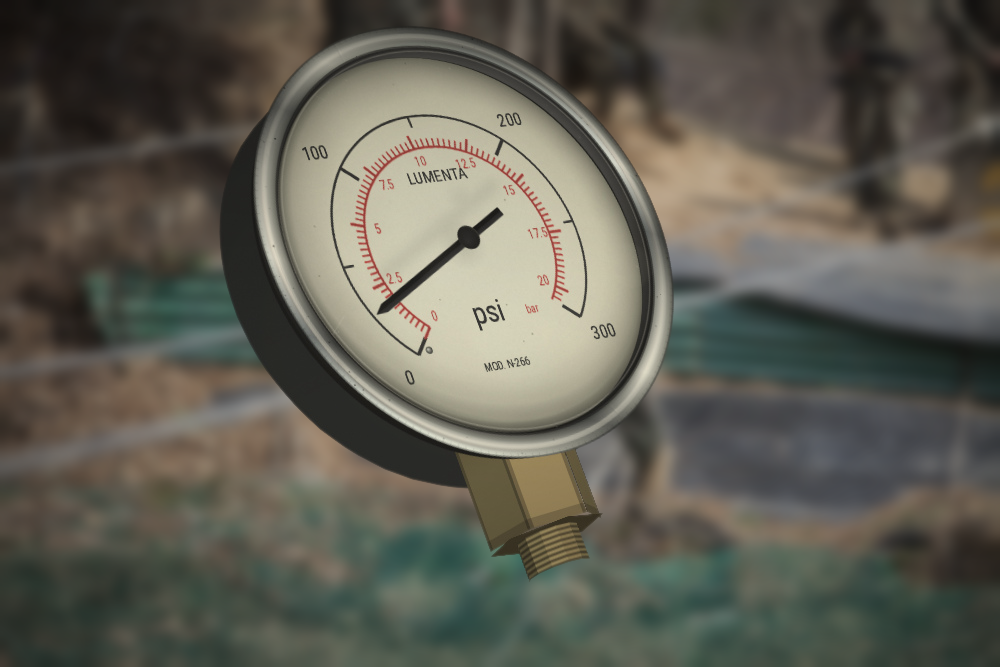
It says 25 psi
